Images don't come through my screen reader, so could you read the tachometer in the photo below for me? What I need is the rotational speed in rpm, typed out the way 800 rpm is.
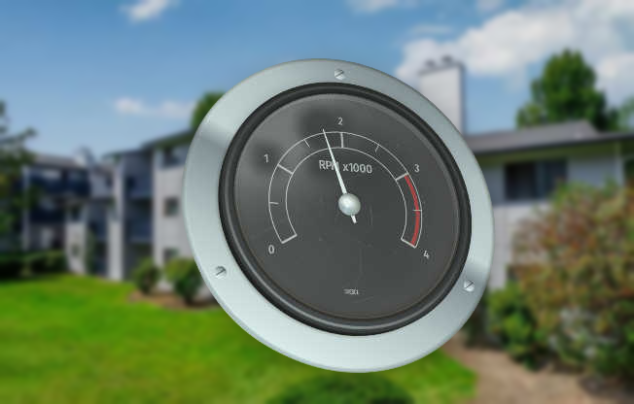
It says 1750 rpm
